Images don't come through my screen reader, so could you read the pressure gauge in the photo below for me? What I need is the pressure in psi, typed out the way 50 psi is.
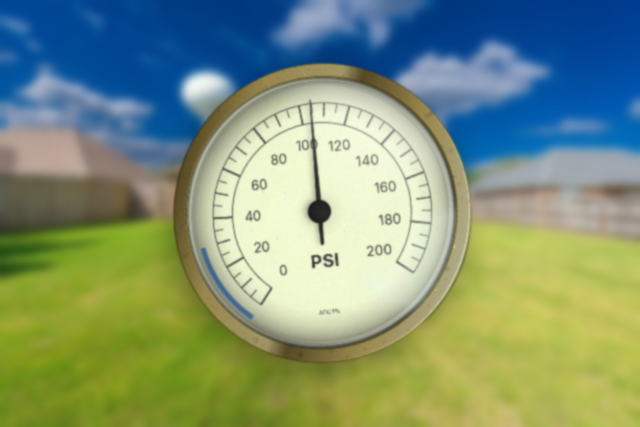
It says 105 psi
